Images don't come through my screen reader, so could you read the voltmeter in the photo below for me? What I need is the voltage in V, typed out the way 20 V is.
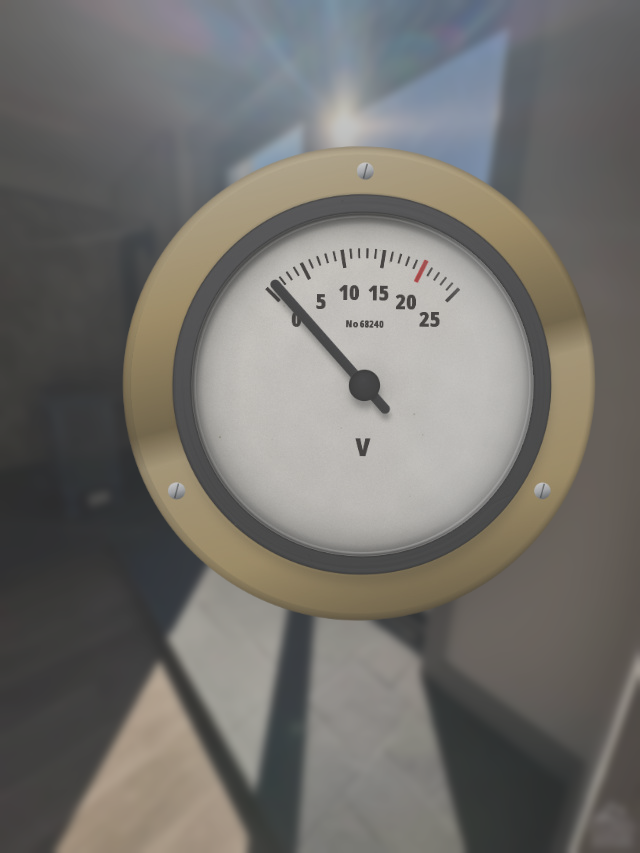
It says 1 V
